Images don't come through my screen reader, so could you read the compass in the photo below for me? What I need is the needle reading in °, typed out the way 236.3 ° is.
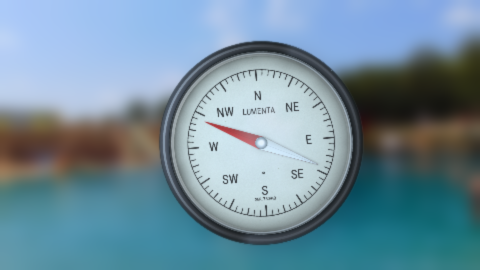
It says 295 °
